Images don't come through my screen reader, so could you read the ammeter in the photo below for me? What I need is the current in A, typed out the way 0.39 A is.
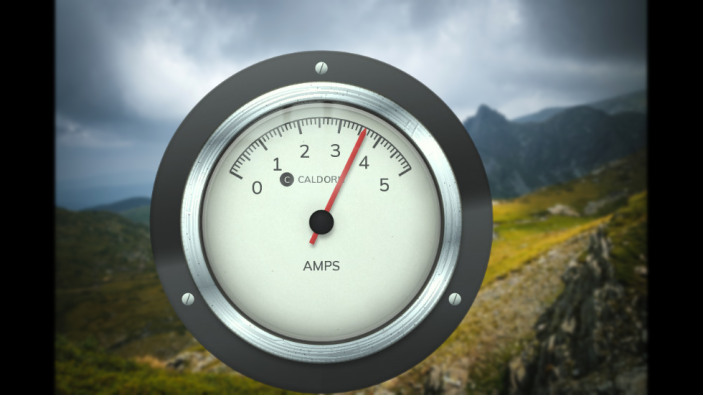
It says 3.6 A
